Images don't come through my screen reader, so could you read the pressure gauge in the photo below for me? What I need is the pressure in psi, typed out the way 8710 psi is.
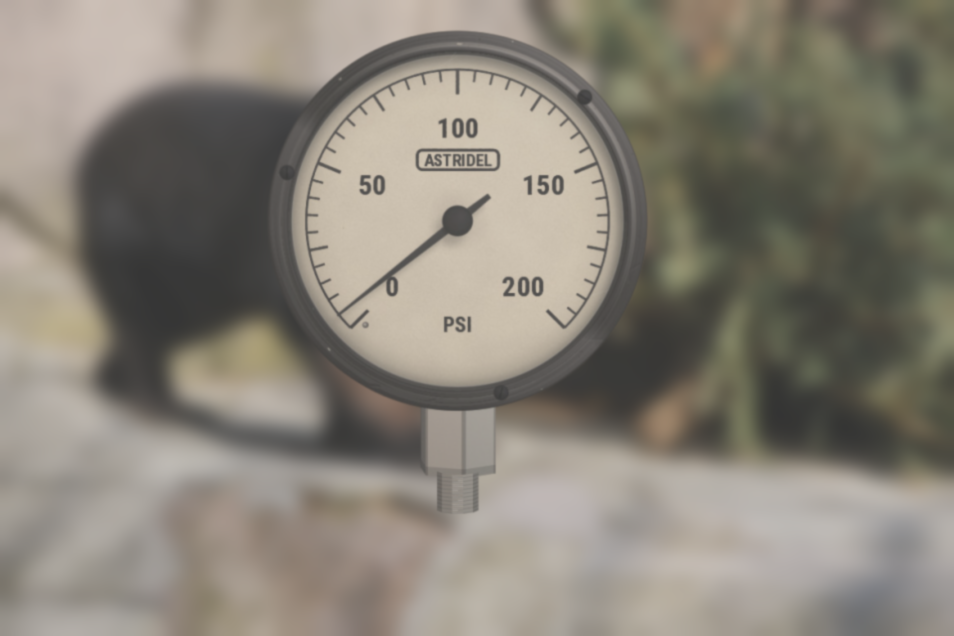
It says 5 psi
